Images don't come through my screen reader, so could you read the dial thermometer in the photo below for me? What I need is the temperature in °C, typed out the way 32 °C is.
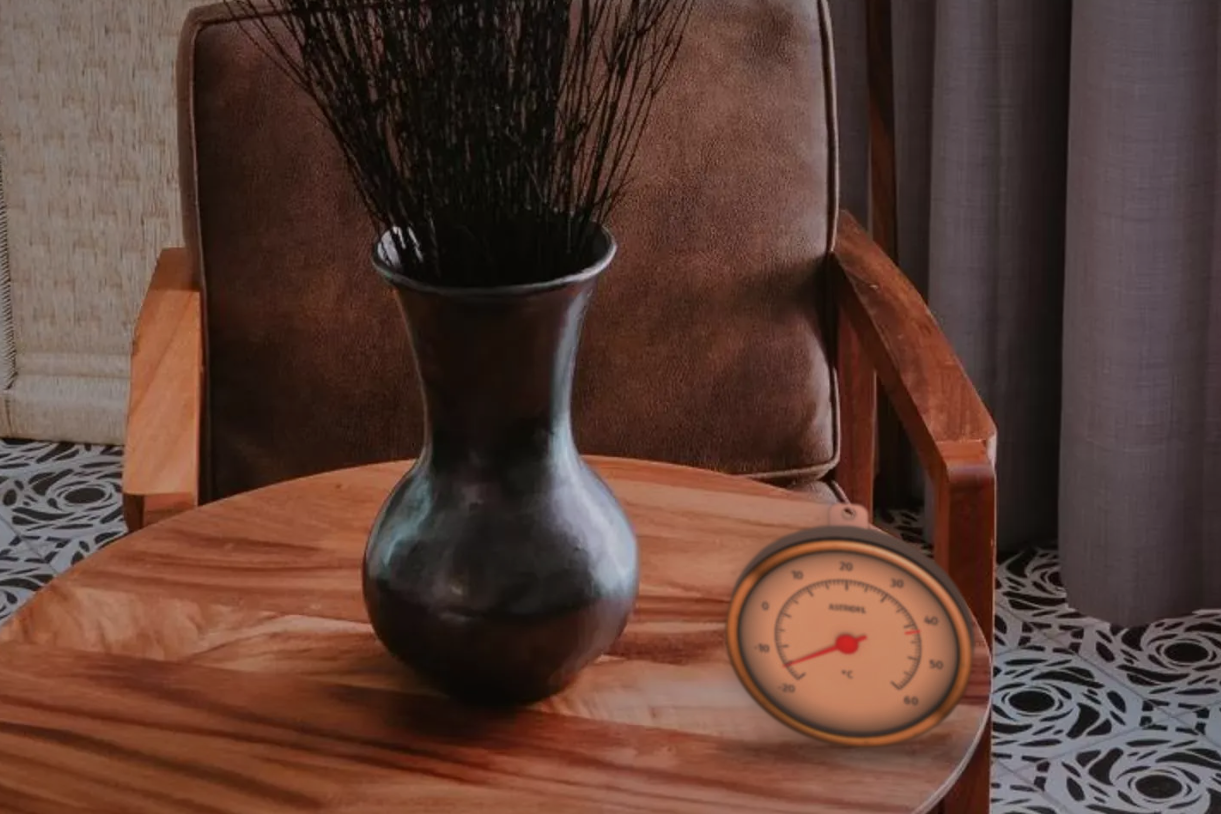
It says -15 °C
